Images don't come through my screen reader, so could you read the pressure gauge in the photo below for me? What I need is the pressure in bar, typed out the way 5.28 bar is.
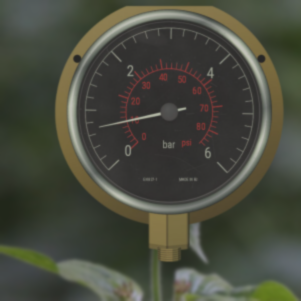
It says 0.7 bar
